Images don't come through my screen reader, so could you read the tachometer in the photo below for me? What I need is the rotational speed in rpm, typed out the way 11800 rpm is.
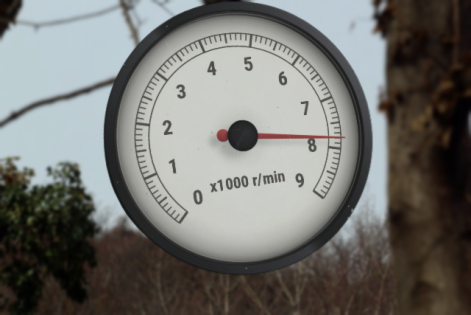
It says 7800 rpm
